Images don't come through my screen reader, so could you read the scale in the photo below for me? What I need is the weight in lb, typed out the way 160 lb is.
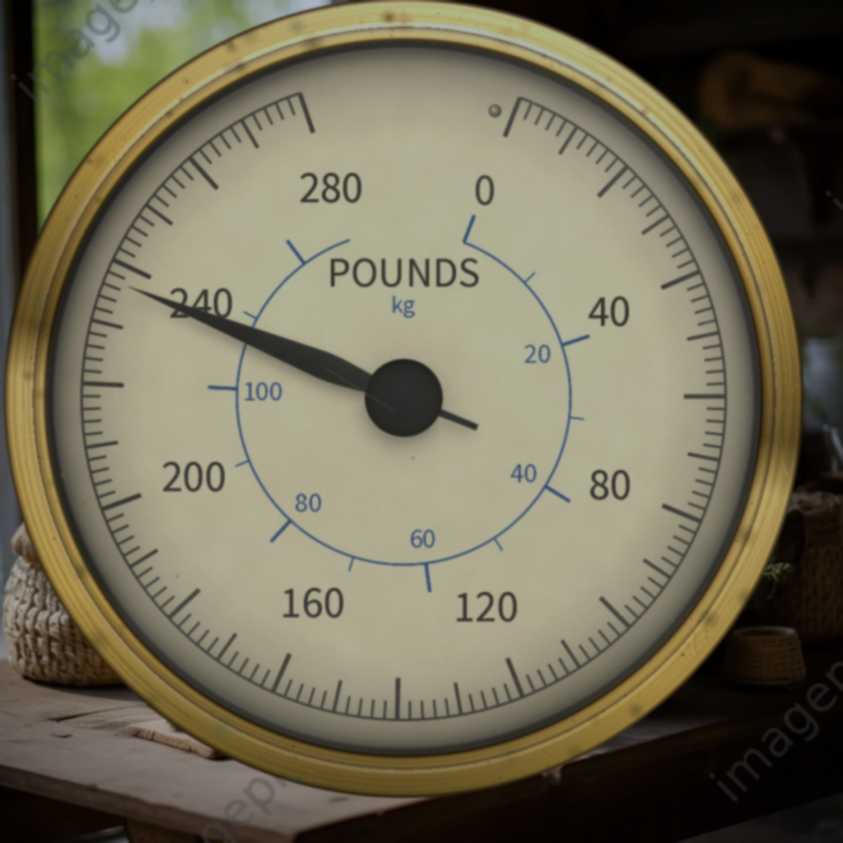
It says 237 lb
